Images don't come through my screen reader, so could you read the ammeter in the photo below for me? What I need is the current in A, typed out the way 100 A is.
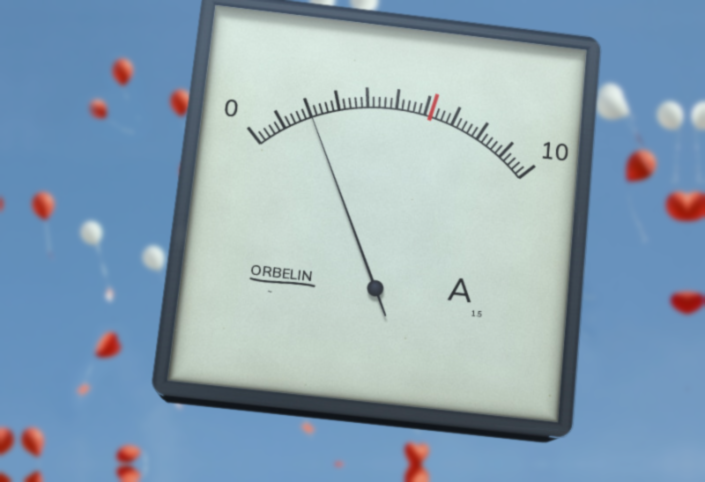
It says 2 A
